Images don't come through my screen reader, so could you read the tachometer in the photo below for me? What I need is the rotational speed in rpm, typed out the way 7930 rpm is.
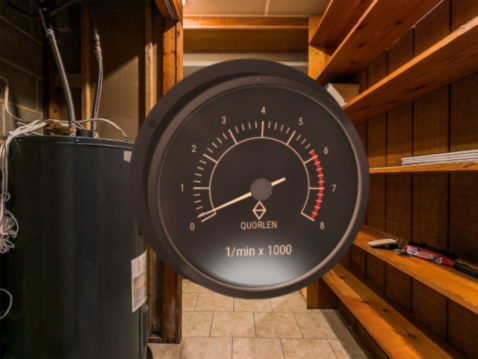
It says 200 rpm
